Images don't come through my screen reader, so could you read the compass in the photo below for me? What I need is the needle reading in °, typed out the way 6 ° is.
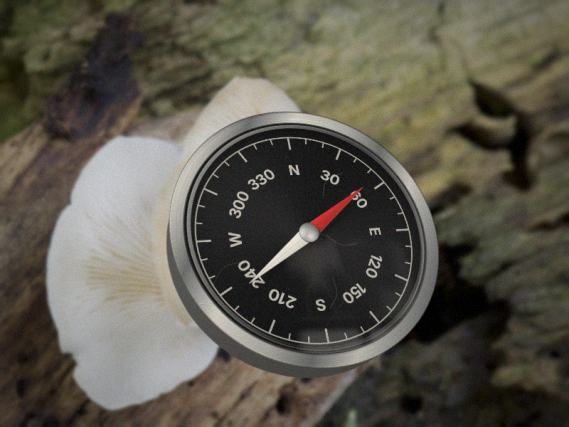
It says 55 °
